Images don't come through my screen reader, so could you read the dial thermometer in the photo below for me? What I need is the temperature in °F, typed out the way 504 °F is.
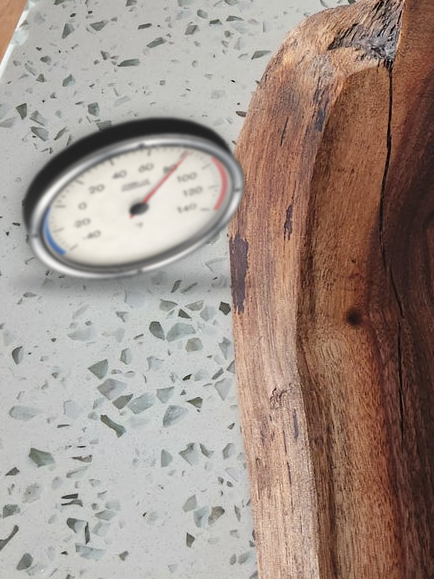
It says 80 °F
